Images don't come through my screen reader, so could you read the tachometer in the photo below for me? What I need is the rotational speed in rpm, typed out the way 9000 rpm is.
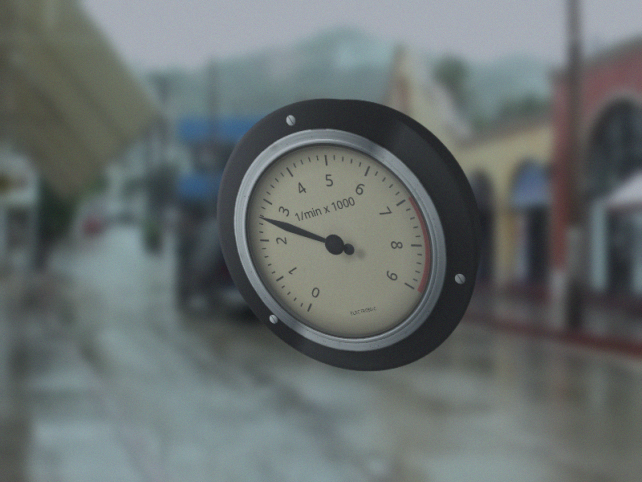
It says 2600 rpm
